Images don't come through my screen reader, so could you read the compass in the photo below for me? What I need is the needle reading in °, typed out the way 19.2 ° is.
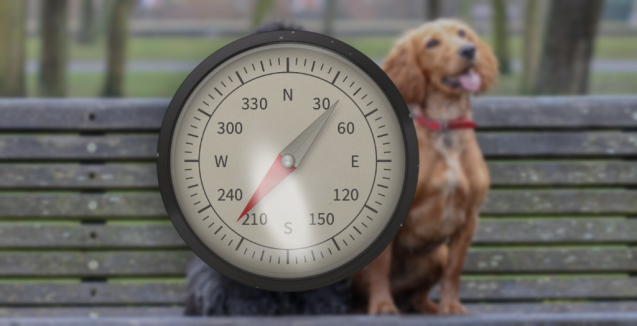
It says 220 °
